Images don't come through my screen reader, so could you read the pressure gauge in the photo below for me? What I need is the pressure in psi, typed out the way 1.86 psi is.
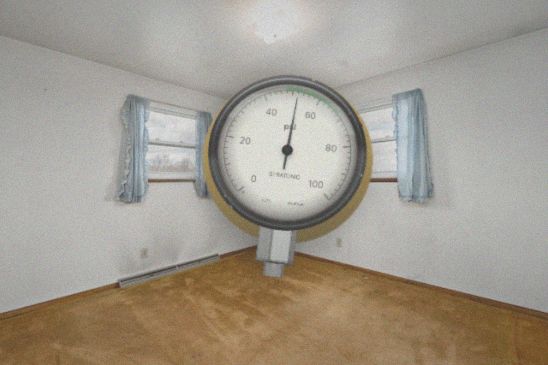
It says 52 psi
